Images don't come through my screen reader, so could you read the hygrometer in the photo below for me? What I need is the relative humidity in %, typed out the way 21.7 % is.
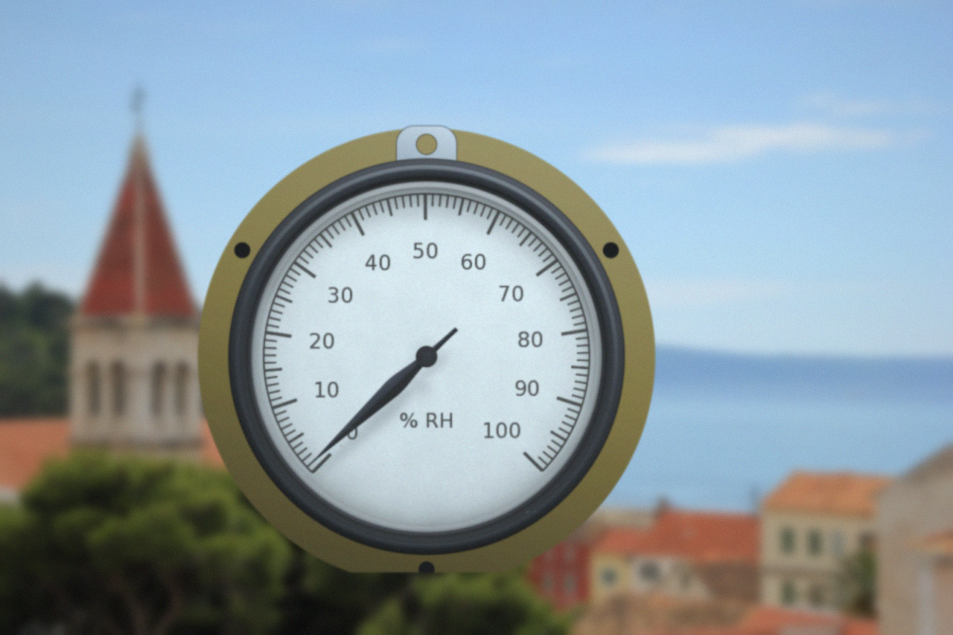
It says 1 %
